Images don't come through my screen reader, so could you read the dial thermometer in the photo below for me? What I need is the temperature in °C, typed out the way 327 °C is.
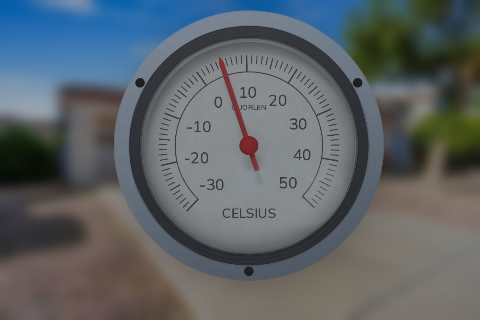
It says 5 °C
